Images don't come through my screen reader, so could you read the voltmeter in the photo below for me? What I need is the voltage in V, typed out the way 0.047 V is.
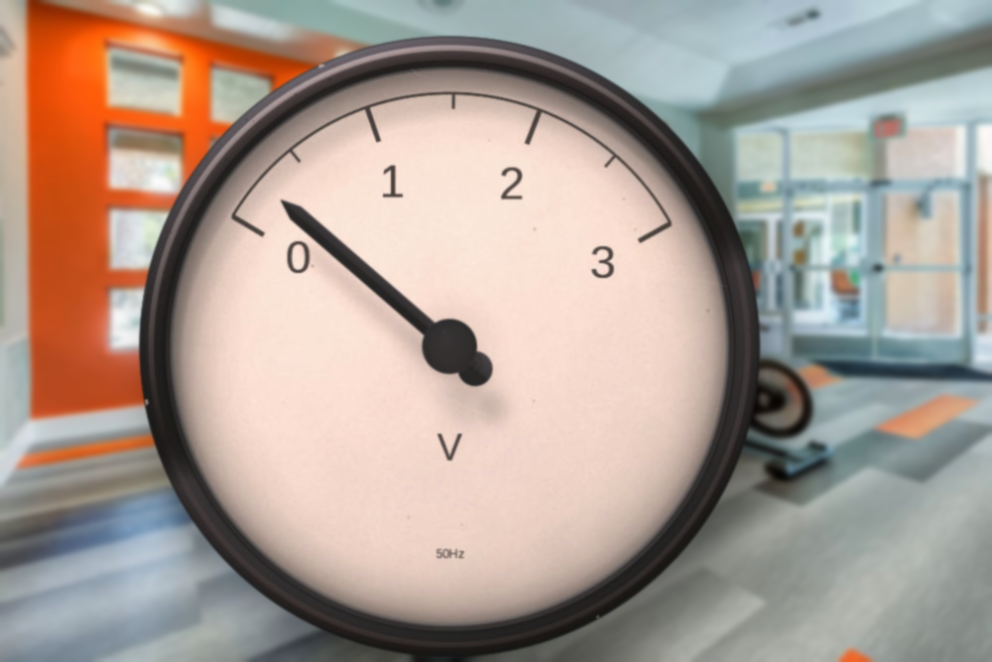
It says 0.25 V
